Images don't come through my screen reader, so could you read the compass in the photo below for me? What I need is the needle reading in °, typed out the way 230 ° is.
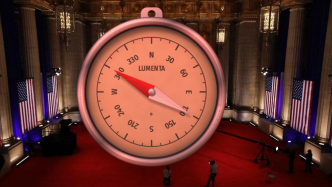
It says 300 °
